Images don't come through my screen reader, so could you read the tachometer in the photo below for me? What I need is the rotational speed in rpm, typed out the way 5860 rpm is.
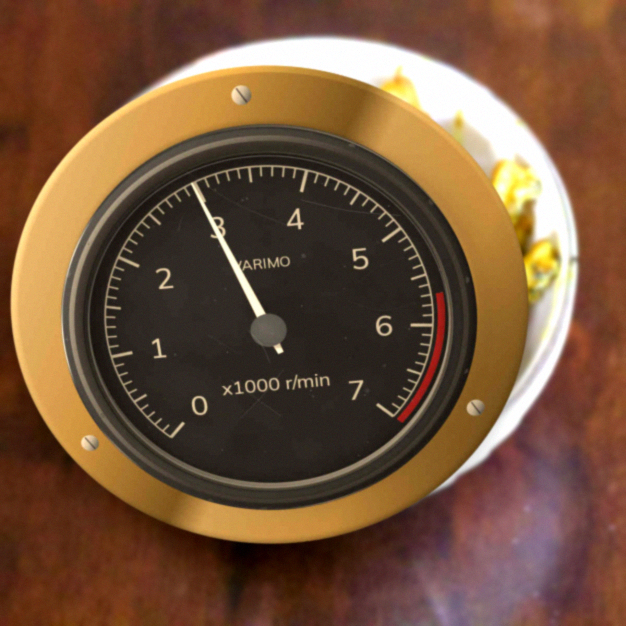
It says 3000 rpm
